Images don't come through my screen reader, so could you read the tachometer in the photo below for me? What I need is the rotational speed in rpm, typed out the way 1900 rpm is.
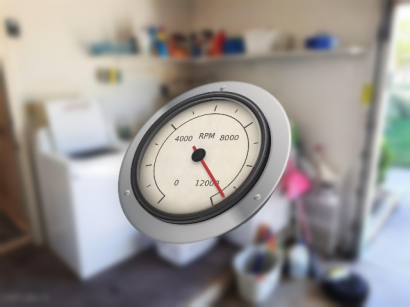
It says 11500 rpm
